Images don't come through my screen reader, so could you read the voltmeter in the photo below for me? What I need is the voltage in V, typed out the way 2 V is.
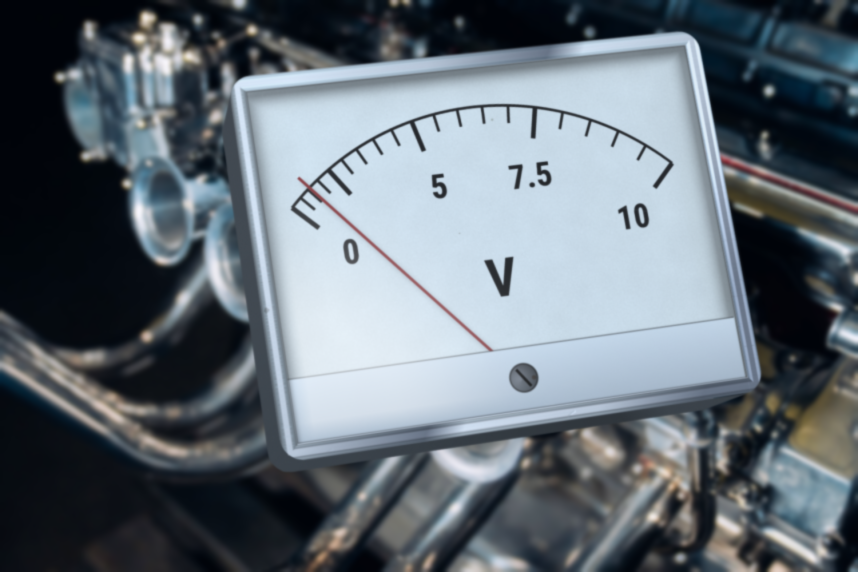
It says 1.5 V
